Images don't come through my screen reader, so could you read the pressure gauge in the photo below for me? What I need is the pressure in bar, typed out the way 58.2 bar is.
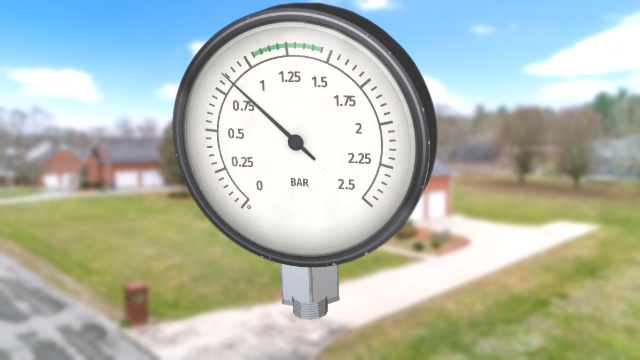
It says 0.85 bar
